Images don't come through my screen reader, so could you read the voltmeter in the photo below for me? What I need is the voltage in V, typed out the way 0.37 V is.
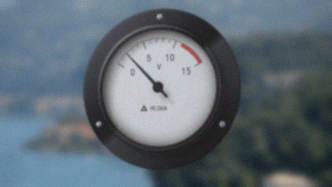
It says 2 V
